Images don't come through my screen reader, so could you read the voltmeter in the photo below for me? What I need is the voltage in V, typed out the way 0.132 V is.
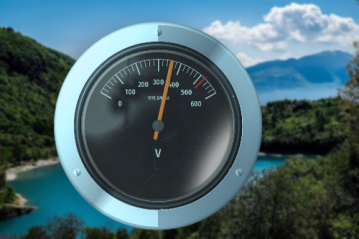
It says 360 V
